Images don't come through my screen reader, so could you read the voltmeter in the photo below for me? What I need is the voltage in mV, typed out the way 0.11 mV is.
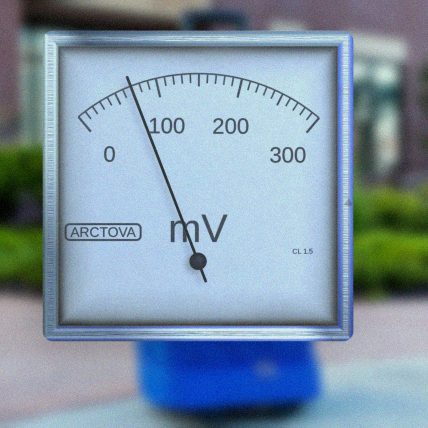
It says 70 mV
